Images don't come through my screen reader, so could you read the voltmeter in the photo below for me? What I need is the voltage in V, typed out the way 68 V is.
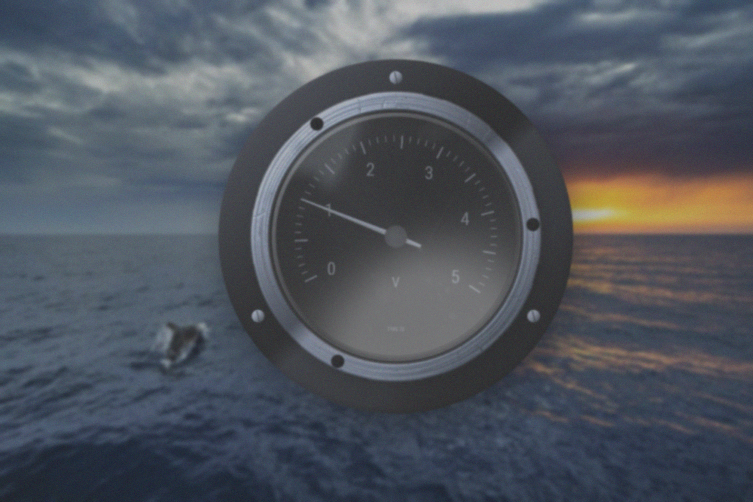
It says 1 V
